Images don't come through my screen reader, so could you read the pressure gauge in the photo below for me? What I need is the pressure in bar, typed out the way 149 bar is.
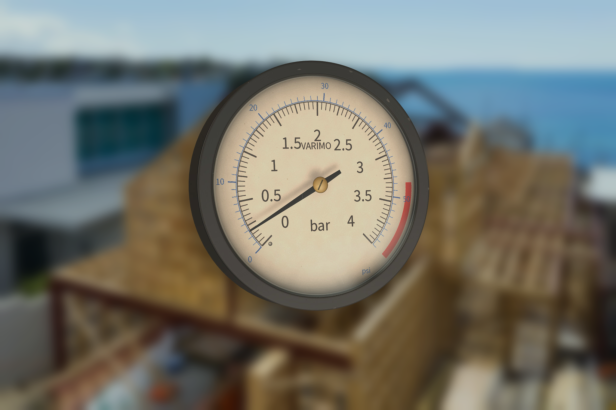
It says 0.2 bar
